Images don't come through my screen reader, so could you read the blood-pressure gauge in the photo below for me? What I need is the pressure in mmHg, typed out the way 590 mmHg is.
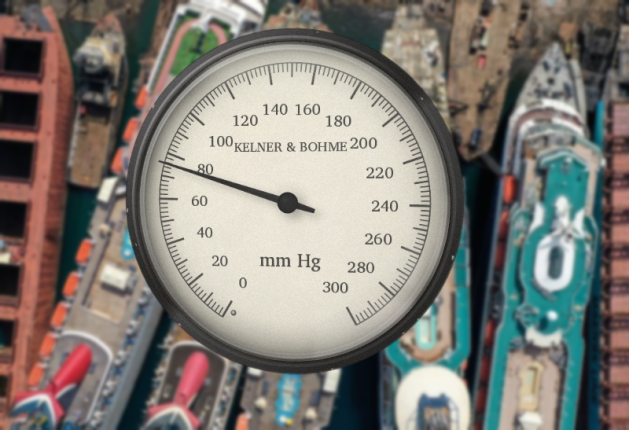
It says 76 mmHg
